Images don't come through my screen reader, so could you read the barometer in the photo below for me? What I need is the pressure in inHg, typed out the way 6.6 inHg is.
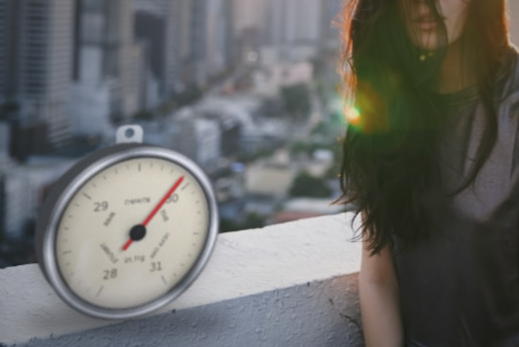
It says 29.9 inHg
